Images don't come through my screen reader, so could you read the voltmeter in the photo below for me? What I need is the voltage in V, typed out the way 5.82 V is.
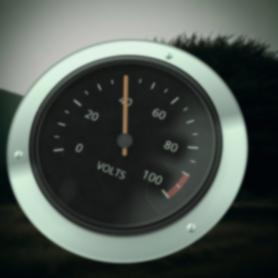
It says 40 V
